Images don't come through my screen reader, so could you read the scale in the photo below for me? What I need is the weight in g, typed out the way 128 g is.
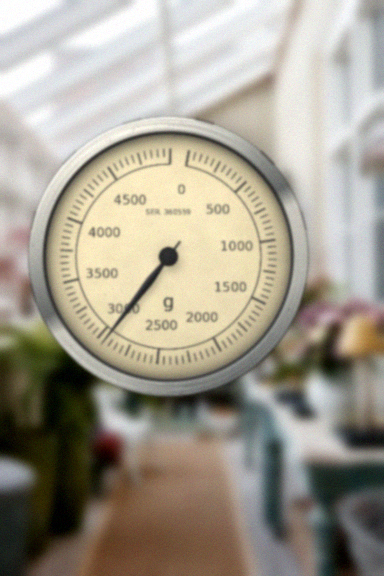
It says 2950 g
